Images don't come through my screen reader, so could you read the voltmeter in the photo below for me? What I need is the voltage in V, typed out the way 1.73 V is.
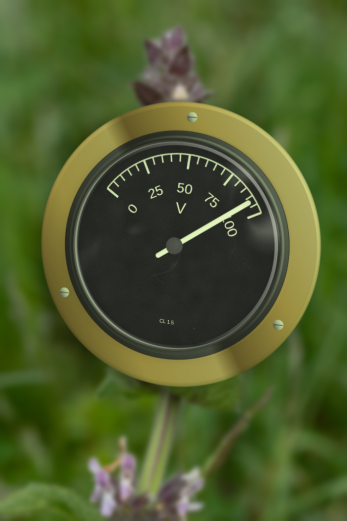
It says 92.5 V
